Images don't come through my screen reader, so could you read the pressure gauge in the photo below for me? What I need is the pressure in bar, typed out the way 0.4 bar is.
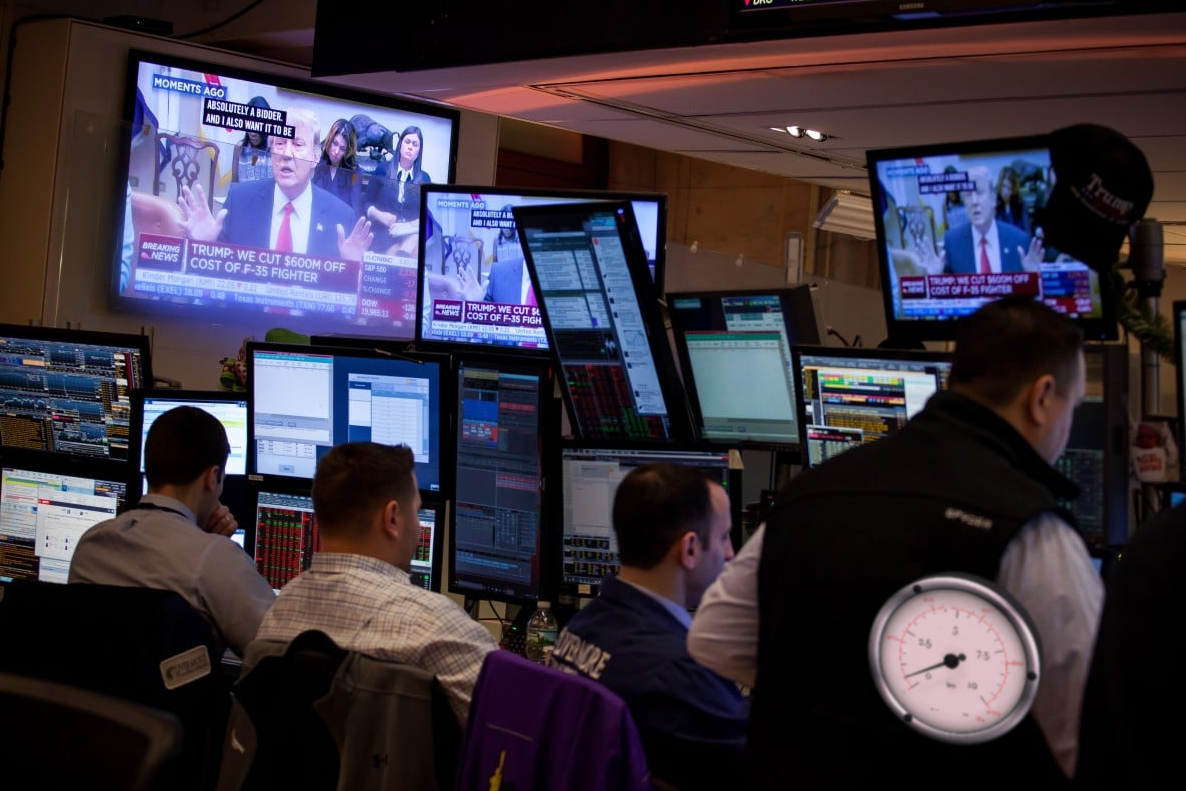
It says 0.5 bar
